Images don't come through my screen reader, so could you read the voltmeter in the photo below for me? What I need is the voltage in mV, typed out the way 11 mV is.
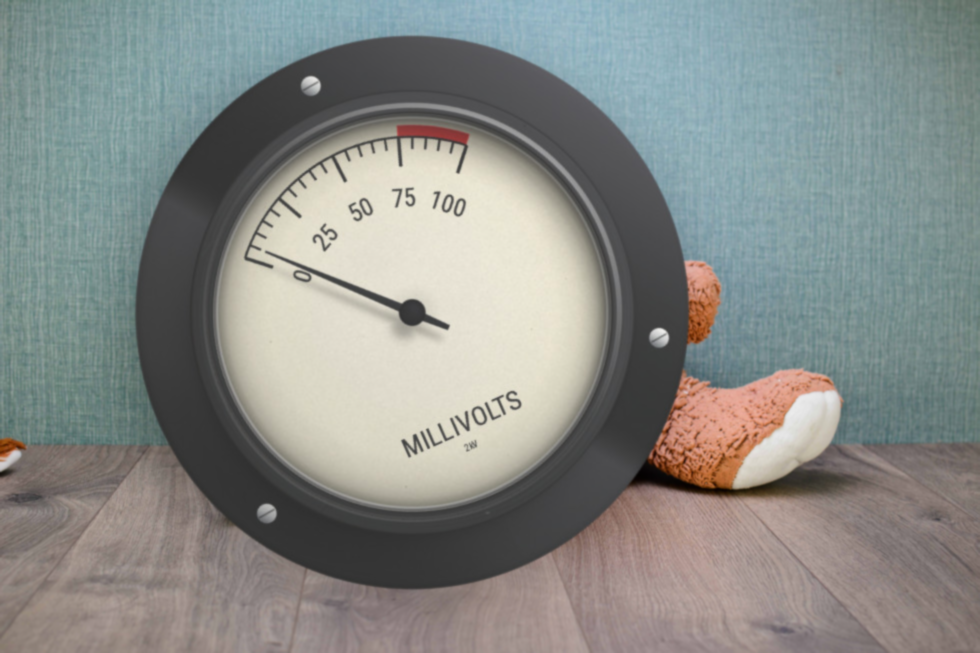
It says 5 mV
